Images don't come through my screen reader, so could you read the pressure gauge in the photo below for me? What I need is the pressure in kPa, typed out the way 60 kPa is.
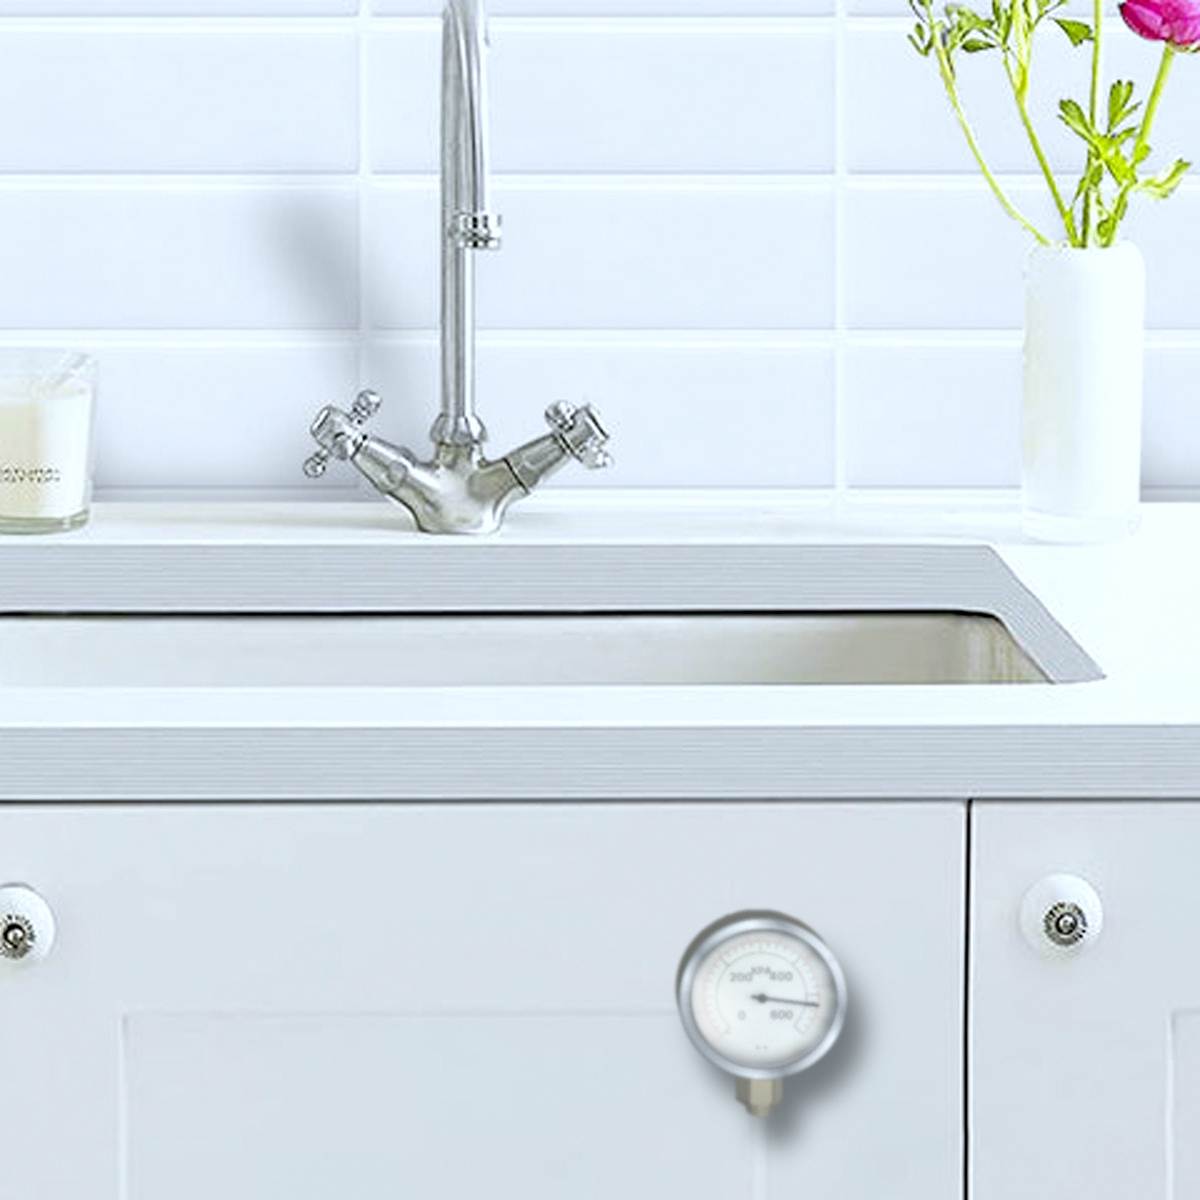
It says 520 kPa
